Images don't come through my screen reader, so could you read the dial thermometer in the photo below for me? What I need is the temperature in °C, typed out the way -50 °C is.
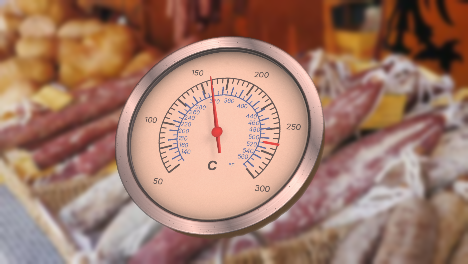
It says 160 °C
